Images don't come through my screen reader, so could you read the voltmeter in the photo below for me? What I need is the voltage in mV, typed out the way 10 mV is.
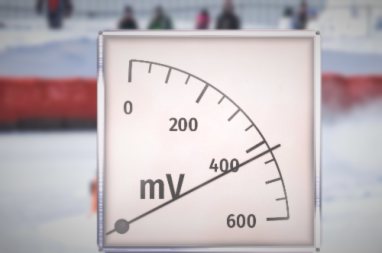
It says 425 mV
